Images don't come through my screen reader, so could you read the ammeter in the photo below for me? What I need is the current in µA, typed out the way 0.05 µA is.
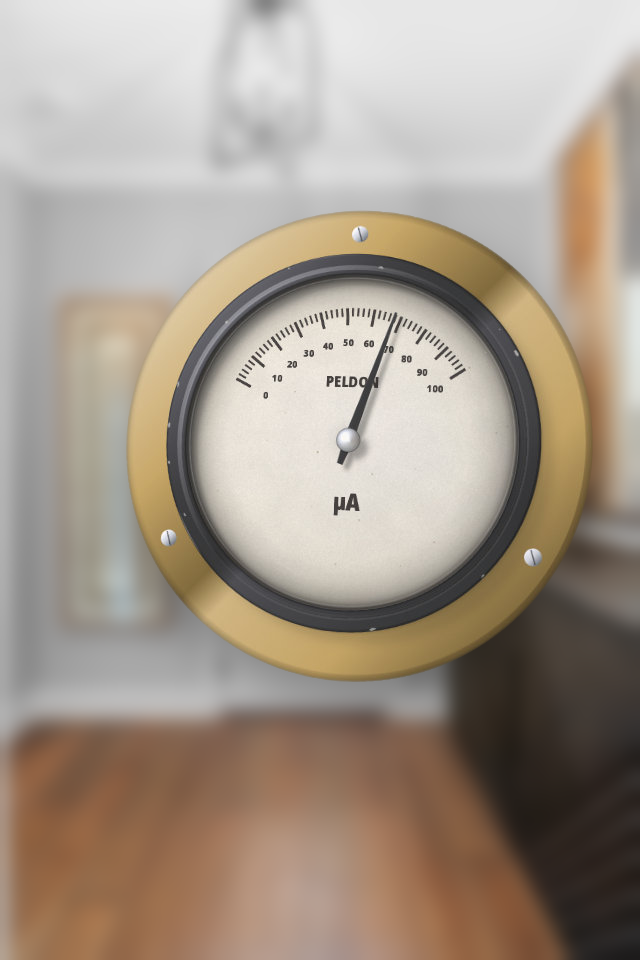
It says 68 µA
